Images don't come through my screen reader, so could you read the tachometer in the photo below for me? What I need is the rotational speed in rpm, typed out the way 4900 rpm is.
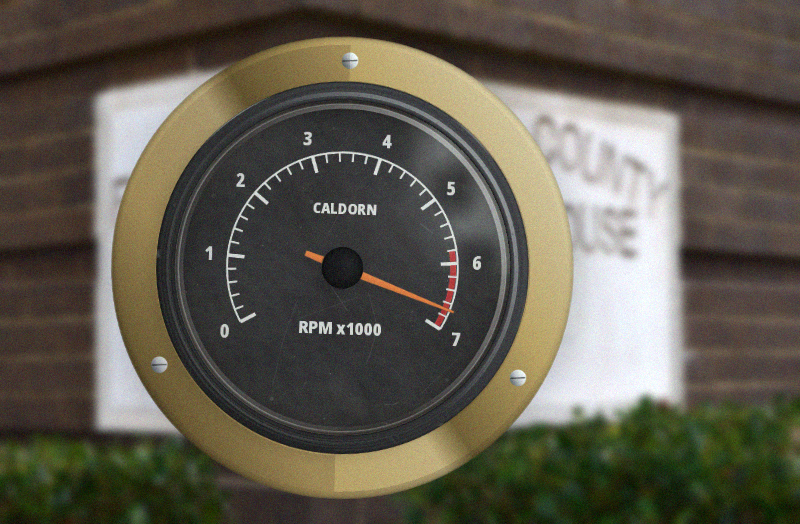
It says 6700 rpm
